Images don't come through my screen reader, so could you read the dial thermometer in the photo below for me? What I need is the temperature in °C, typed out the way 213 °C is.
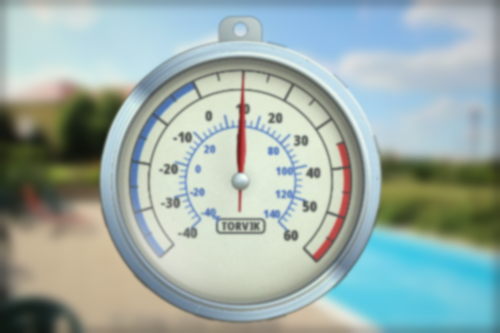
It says 10 °C
